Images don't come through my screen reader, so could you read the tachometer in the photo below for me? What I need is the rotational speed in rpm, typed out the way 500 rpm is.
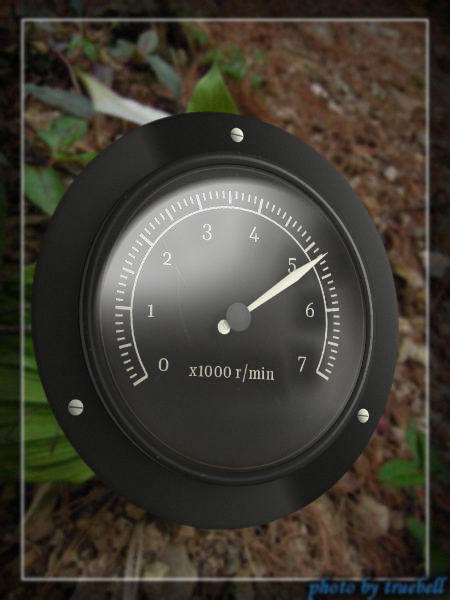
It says 5200 rpm
